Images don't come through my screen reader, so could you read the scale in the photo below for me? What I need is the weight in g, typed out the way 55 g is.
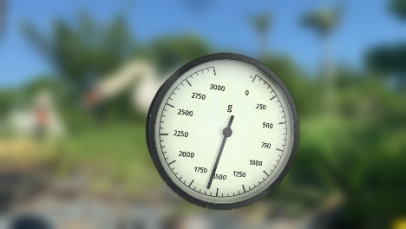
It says 1600 g
